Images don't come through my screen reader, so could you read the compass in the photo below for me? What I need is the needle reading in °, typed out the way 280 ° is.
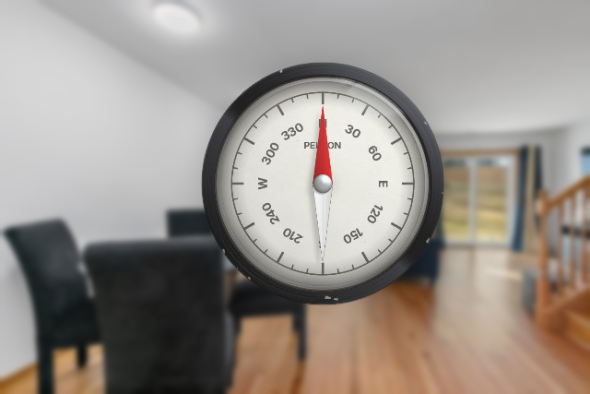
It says 0 °
